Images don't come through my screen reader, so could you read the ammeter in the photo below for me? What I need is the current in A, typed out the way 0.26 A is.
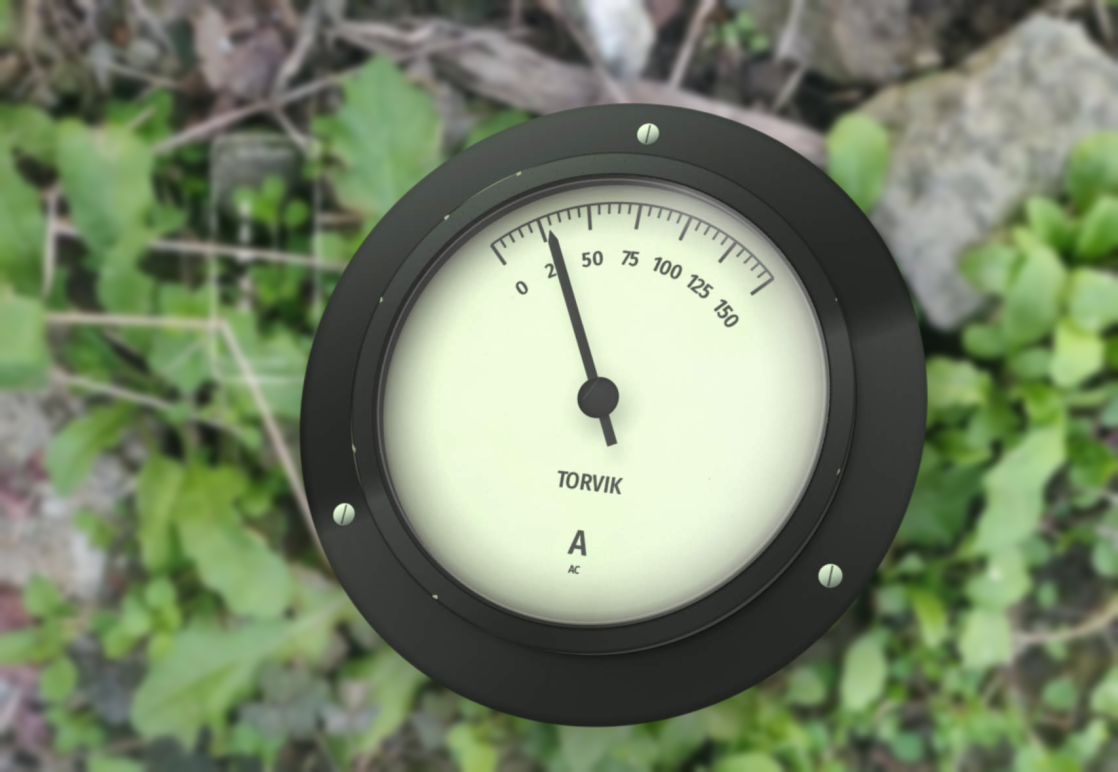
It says 30 A
